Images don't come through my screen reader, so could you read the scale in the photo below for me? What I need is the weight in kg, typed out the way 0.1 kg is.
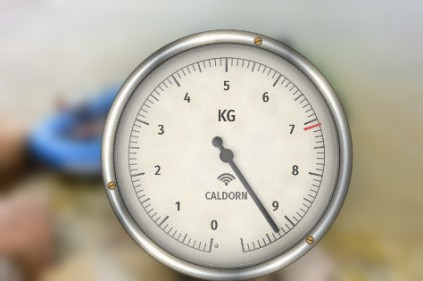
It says 9.3 kg
